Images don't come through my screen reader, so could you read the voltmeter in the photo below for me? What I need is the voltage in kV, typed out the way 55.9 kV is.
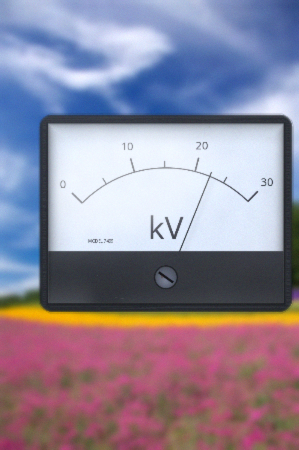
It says 22.5 kV
